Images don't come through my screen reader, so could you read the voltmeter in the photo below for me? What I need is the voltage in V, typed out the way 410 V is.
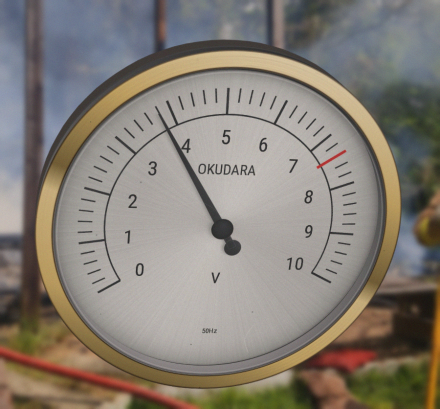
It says 3.8 V
